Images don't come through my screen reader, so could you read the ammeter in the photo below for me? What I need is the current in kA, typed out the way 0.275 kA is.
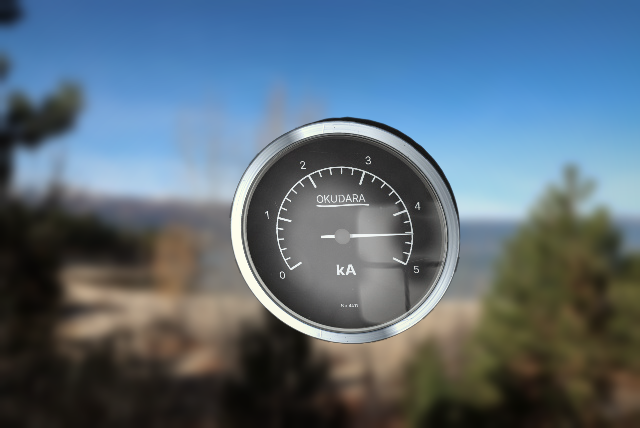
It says 4.4 kA
